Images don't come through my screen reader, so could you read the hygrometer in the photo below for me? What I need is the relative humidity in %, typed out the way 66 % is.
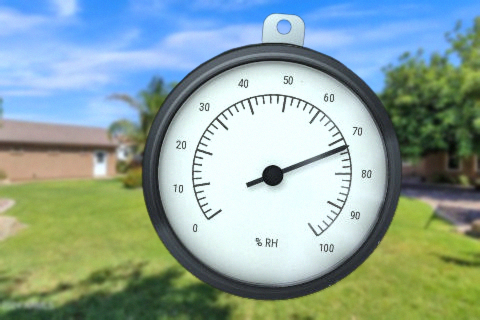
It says 72 %
